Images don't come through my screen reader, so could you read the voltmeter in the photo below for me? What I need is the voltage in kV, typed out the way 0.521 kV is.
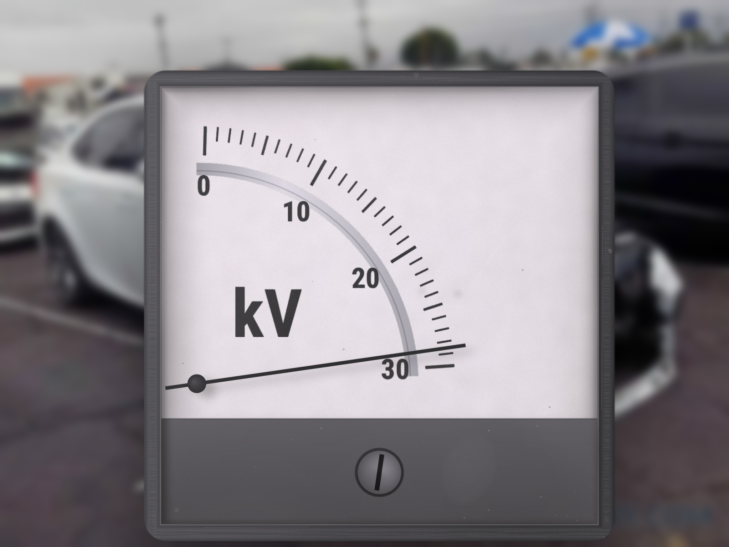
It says 28.5 kV
